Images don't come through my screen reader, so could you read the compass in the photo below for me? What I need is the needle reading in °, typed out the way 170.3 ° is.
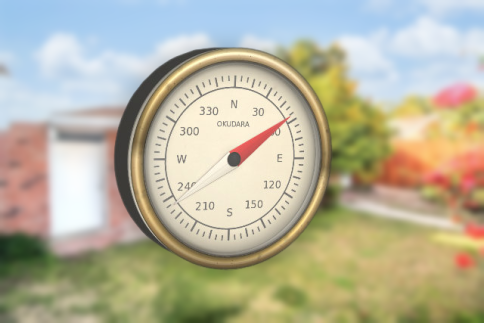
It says 55 °
